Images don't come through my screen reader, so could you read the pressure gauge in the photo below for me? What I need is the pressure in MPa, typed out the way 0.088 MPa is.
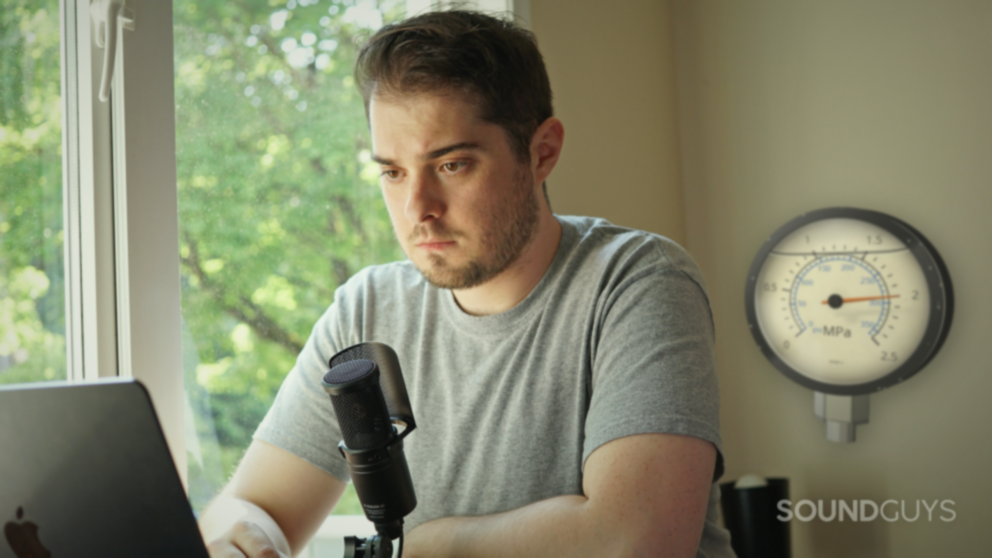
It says 2 MPa
